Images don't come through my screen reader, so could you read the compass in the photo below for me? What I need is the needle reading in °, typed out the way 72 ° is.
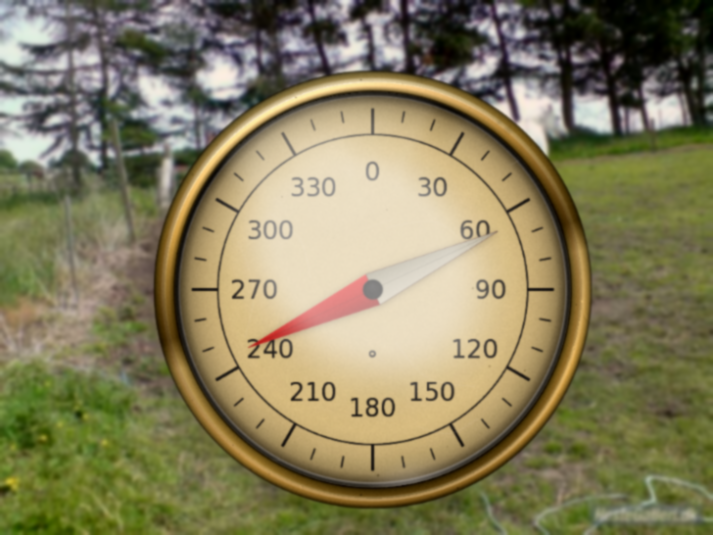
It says 245 °
